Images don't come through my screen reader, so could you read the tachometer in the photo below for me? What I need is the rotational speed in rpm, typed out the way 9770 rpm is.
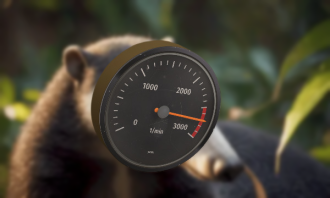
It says 2700 rpm
